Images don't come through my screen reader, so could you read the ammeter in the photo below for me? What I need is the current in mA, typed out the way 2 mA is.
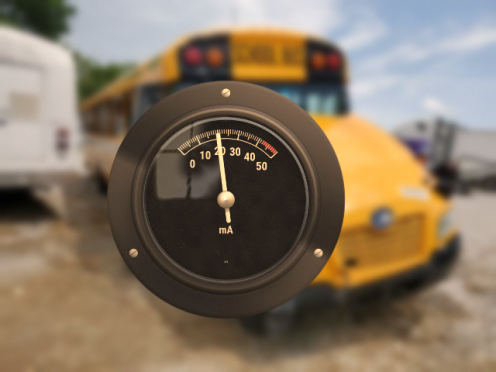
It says 20 mA
